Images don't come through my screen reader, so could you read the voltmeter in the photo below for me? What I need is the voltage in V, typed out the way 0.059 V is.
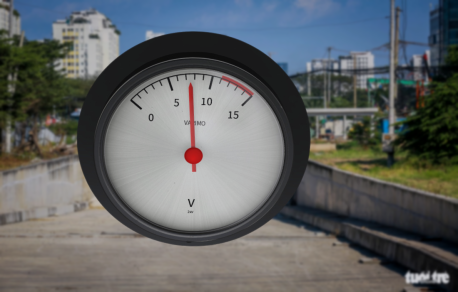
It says 7.5 V
